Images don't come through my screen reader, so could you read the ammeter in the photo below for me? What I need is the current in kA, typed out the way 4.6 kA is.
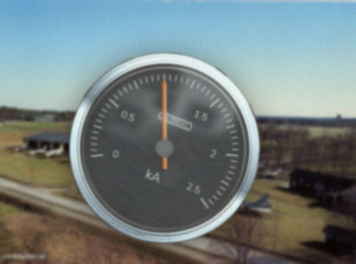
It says 1 kA
